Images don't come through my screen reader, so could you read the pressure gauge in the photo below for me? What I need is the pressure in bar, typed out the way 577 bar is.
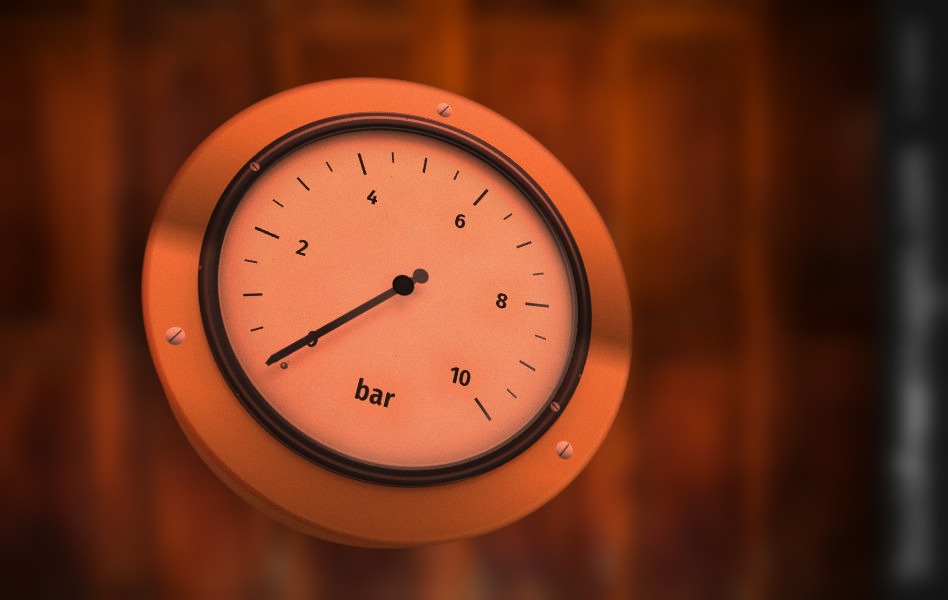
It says 0 bar
